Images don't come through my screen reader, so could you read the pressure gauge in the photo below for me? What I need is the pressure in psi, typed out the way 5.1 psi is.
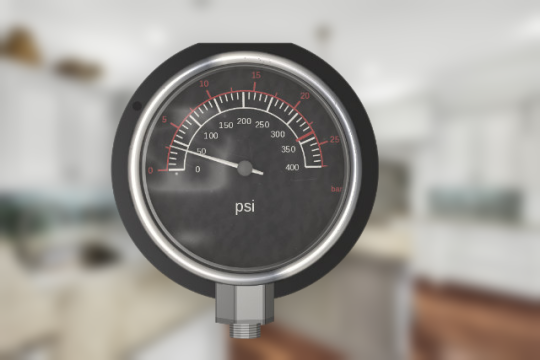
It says 40 psi
